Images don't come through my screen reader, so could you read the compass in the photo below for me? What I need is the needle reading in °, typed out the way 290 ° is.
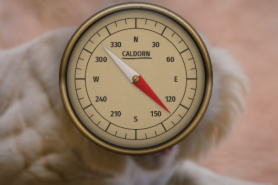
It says 135 °
